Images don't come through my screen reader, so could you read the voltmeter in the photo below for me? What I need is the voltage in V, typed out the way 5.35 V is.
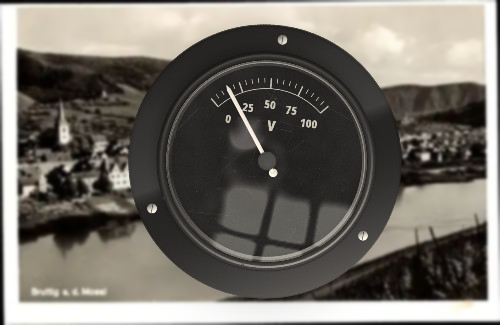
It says 15 V
